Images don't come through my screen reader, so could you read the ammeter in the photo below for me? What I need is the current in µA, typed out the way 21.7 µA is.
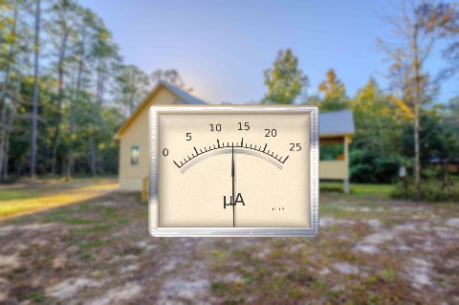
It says 13 µA
